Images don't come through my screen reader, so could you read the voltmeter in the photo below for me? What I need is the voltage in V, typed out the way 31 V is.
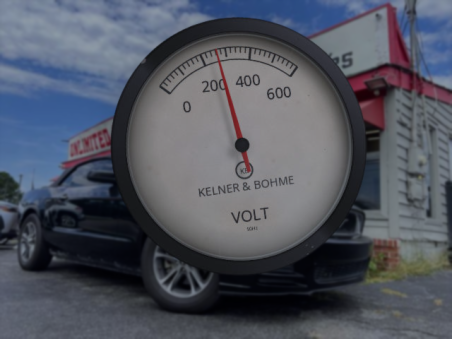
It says 260 V
